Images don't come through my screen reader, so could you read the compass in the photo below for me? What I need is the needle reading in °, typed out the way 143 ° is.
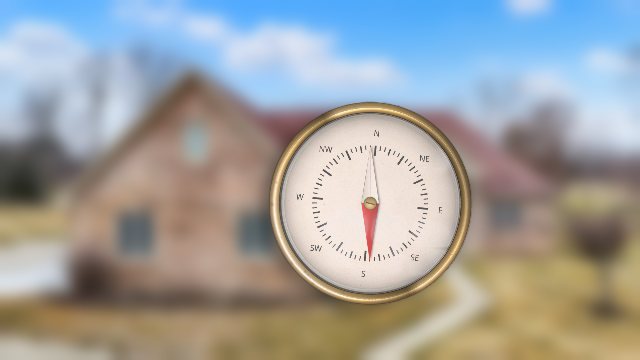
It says 175 °
